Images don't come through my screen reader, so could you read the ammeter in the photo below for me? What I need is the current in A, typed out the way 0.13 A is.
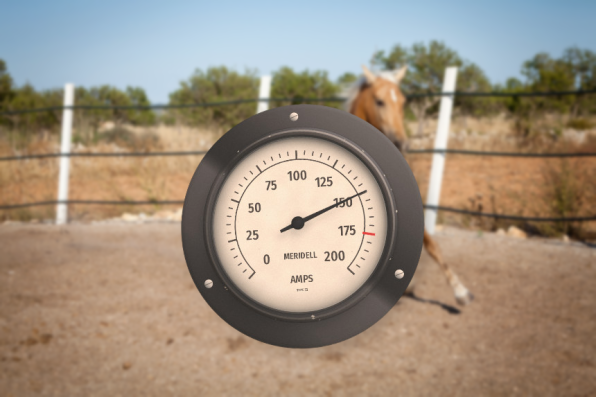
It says 150 A
